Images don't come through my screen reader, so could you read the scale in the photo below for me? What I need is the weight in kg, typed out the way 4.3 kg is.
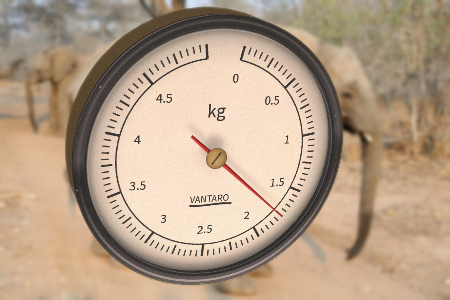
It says 1.75 kg
